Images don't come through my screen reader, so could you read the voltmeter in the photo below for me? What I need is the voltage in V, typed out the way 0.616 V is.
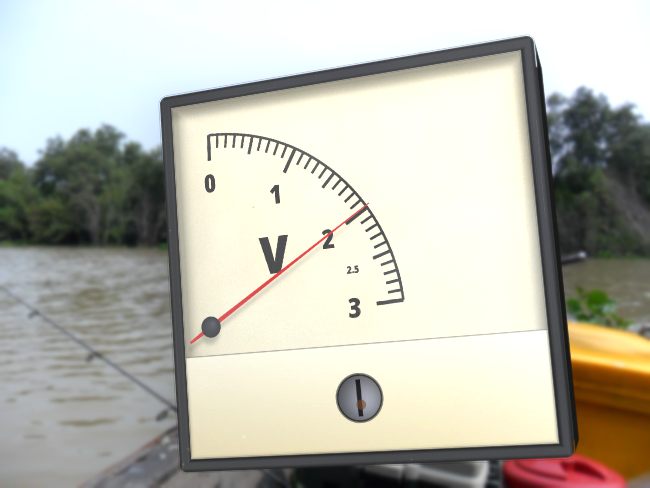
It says 2 V
